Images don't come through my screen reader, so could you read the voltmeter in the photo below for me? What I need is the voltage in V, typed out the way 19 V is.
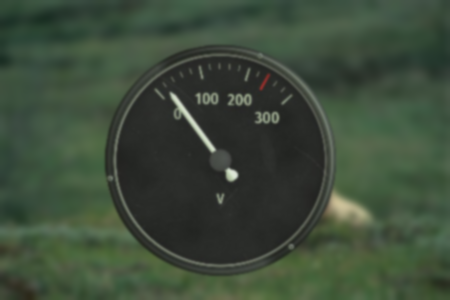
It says 20 V
